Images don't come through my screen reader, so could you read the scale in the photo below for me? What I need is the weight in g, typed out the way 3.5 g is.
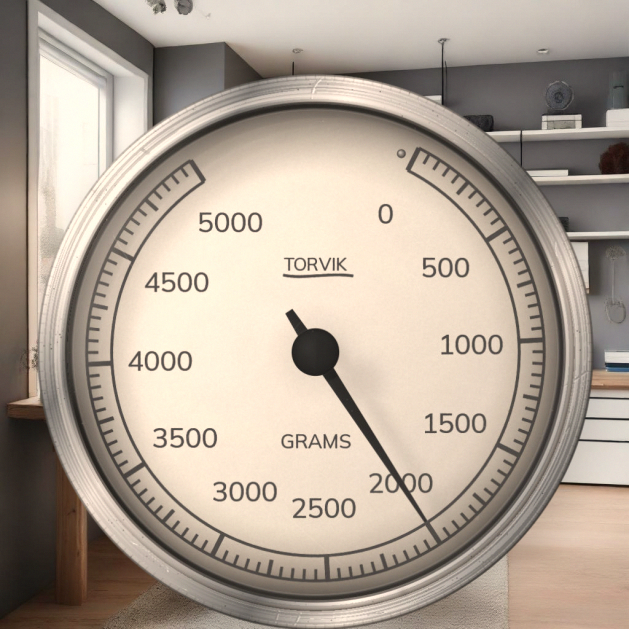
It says 2000 g
